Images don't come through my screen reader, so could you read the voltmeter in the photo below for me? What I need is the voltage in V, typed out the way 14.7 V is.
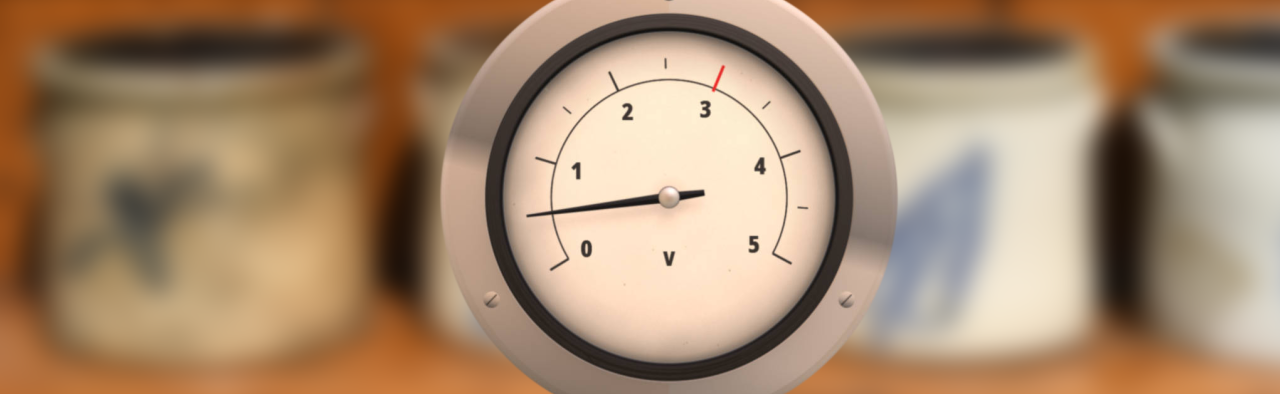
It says 0.5 V
